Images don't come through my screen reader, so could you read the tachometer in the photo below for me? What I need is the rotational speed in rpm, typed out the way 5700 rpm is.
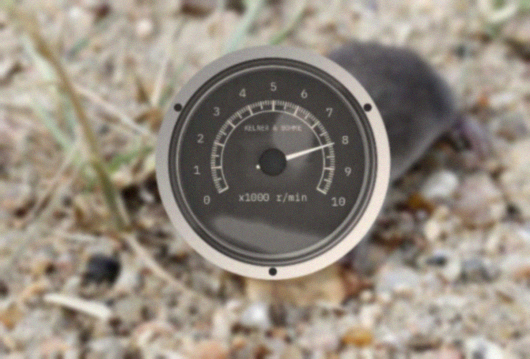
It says 8000 rpm
